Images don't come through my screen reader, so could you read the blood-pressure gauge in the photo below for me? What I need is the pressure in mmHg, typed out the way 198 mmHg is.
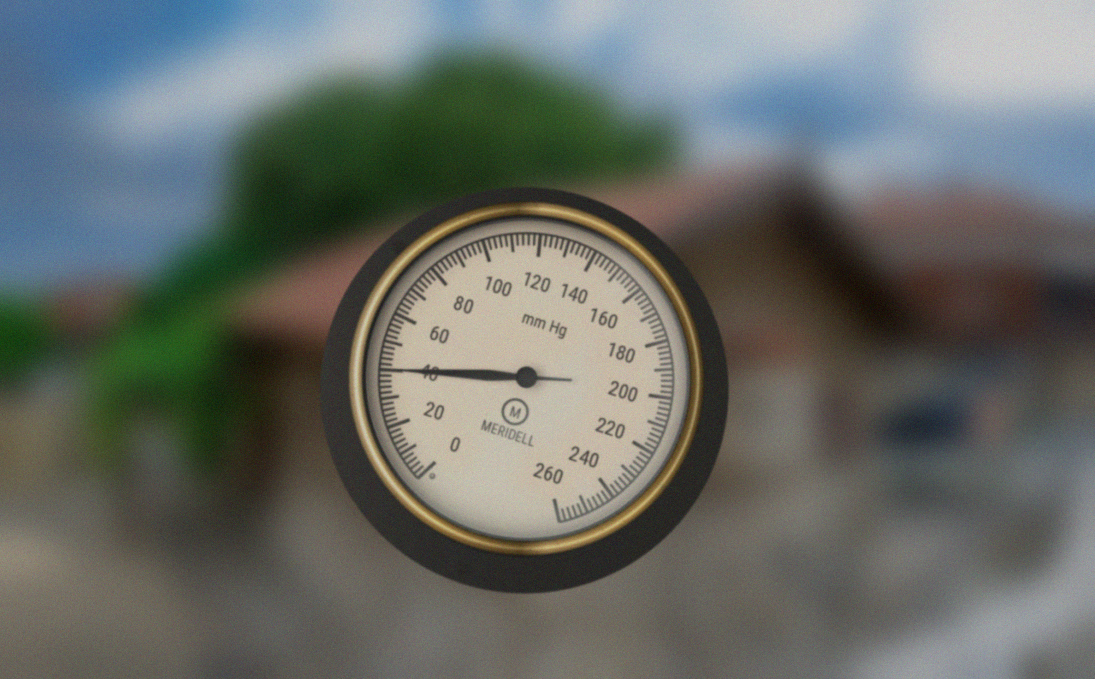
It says 40 mmHg
